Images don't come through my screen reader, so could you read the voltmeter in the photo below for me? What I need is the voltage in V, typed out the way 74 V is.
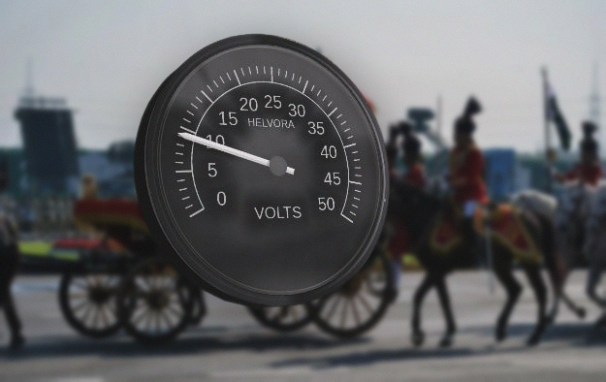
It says 9 V
